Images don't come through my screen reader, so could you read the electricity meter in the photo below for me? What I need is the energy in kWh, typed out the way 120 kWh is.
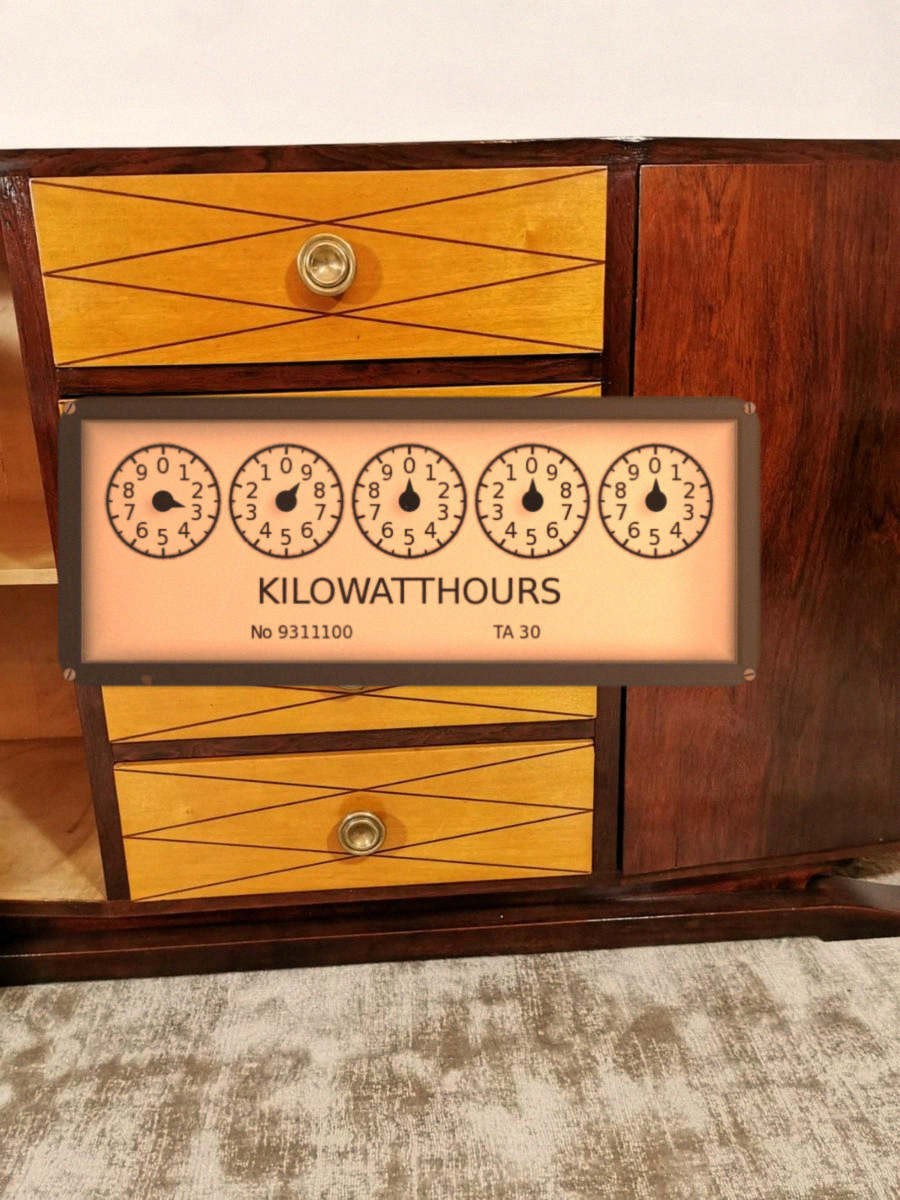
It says 29000 kWh
